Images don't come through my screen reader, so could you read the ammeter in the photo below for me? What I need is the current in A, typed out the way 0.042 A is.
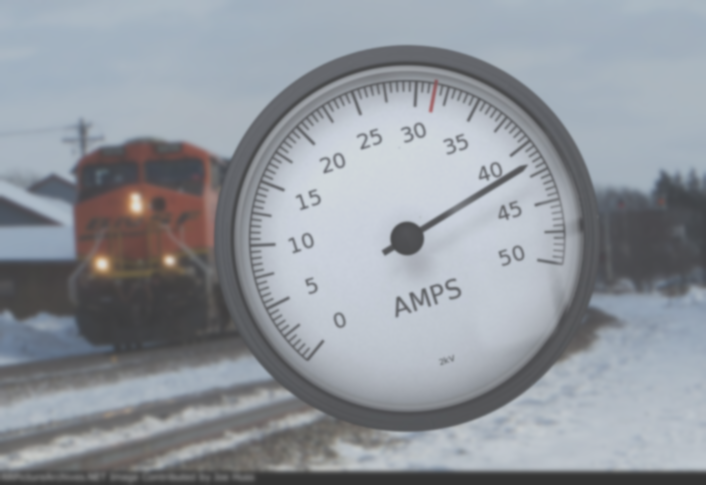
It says 41.5 A
